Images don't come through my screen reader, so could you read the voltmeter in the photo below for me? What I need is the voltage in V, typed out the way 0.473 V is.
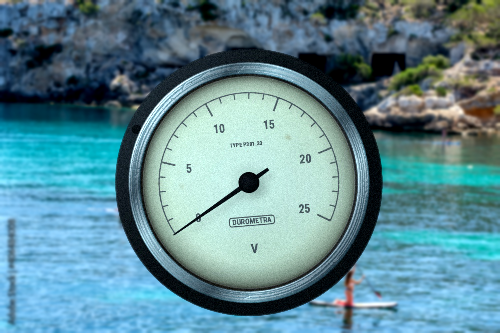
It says 0 V
